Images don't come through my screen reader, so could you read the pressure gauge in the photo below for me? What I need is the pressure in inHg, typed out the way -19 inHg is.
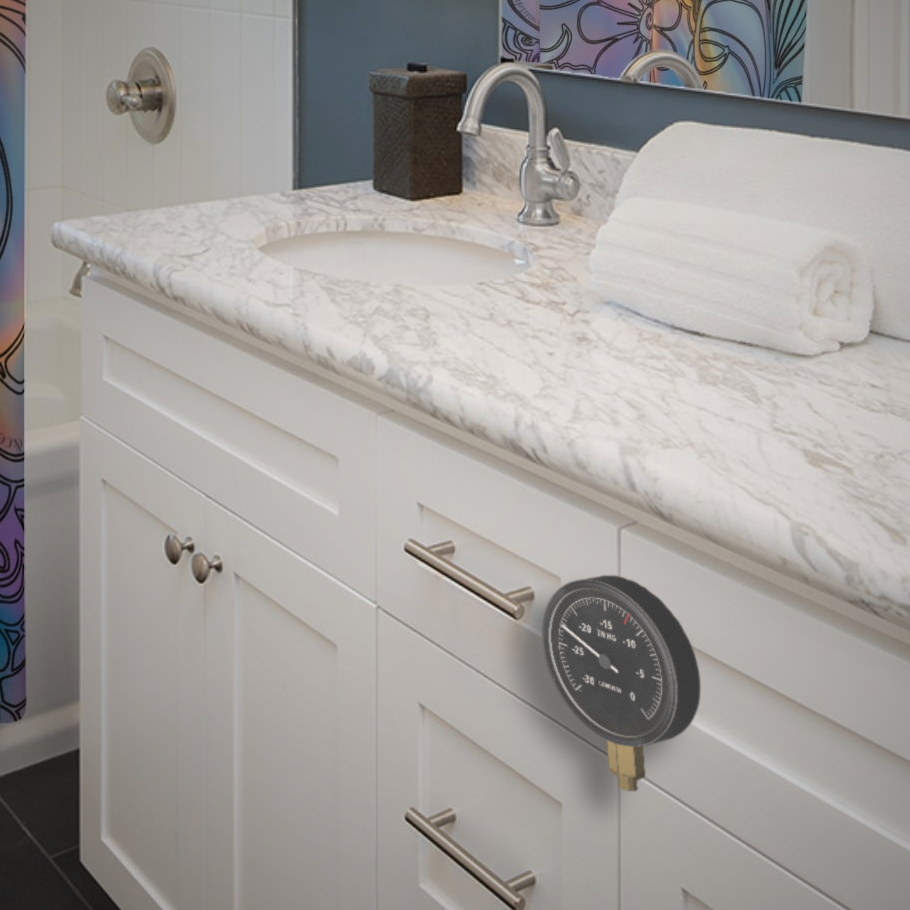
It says -22.5 inHg
